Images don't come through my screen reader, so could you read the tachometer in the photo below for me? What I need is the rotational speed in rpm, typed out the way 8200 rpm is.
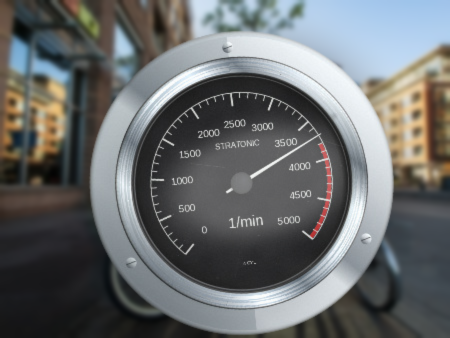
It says 3700 rpm
